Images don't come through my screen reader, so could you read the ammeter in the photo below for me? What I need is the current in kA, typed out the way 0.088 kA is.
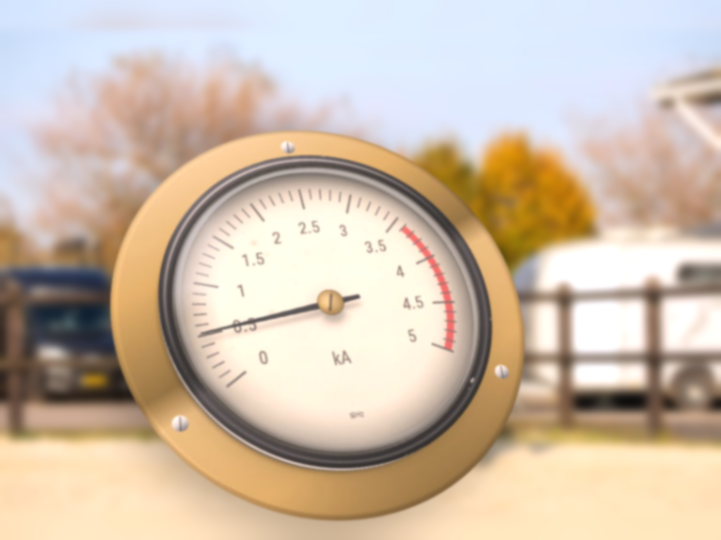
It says 0.5 kA
